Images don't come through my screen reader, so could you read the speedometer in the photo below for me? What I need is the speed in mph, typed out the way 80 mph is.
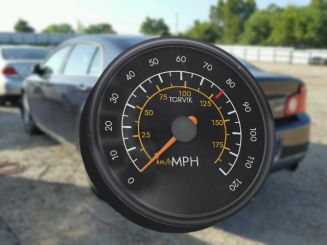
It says 0 mph
